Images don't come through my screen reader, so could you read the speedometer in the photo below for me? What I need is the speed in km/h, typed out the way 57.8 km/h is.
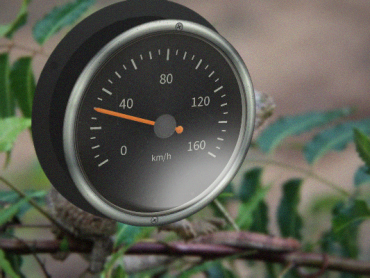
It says 30 km/h
